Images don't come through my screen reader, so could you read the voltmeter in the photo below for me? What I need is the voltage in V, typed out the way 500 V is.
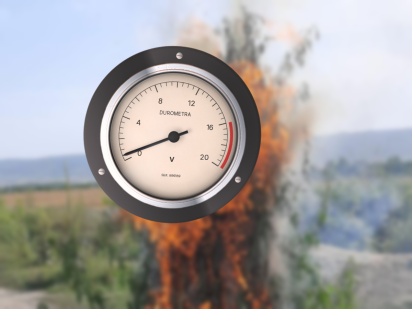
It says 0.5 V
